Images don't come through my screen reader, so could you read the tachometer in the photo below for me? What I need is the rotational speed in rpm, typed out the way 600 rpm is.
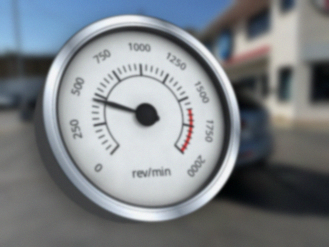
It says 450 rpm
